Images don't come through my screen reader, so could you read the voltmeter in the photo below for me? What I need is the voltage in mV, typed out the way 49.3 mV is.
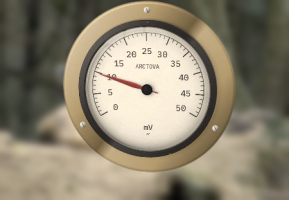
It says 10 mV
